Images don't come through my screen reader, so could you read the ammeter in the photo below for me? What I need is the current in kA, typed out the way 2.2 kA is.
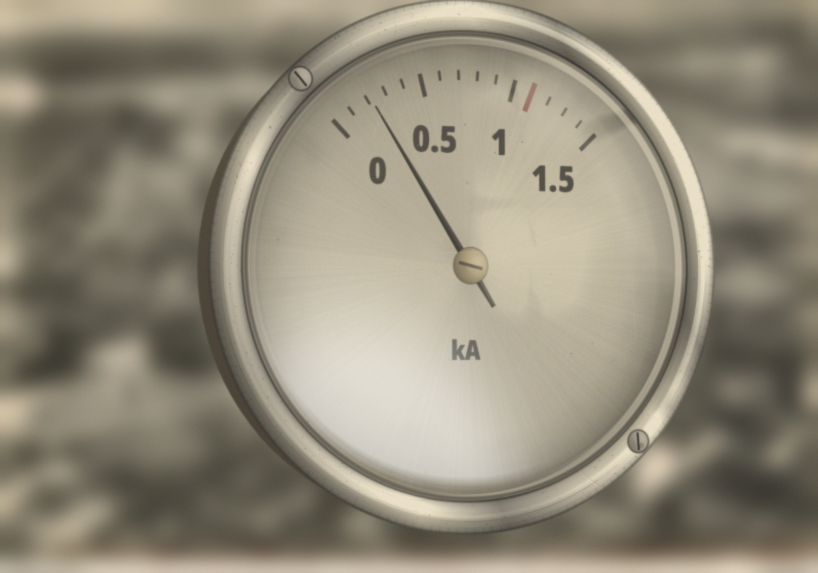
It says 0.2 kA
